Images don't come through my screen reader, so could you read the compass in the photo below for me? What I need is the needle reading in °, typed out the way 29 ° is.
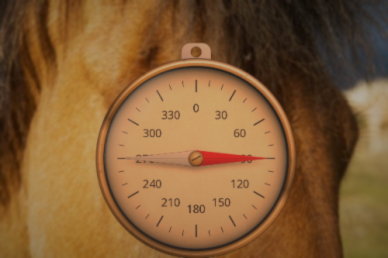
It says 90 °
